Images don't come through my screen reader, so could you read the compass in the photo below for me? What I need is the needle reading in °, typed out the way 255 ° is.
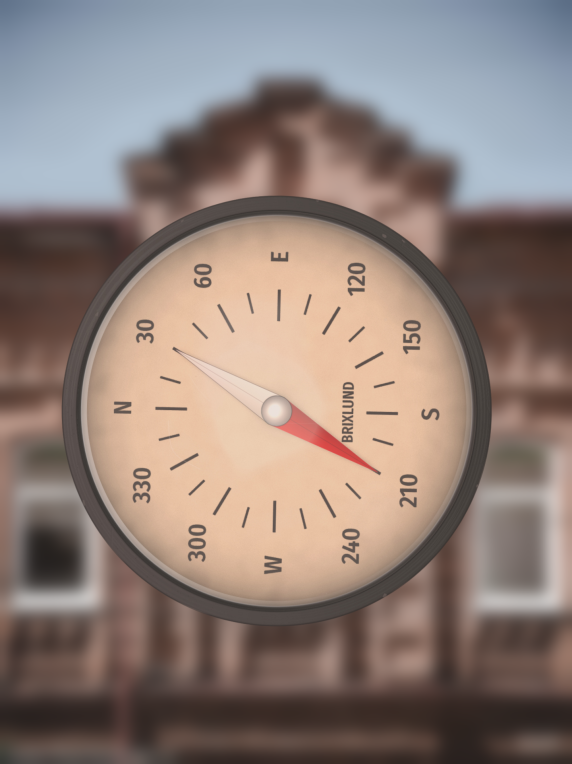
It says 210 °
